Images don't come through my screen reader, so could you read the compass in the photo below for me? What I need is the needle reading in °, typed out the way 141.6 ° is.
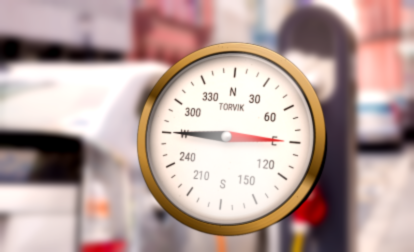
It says 90 °
